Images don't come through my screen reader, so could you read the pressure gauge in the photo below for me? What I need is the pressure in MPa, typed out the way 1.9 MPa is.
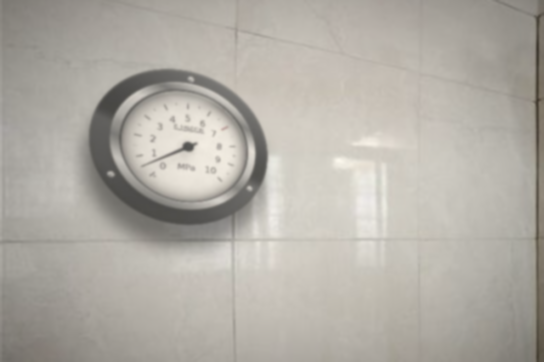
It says 0.5 MPa
